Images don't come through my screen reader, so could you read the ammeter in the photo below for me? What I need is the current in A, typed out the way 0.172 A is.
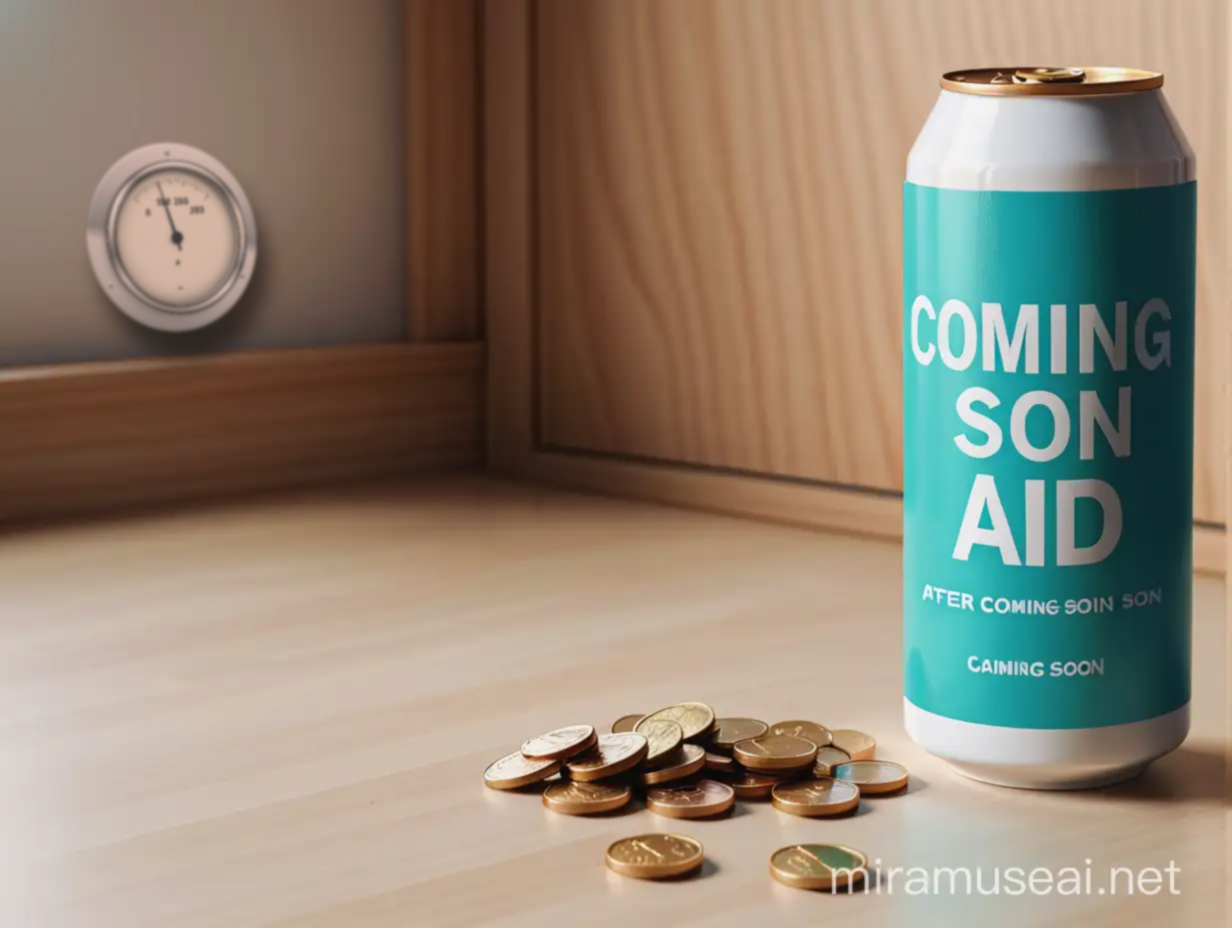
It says 100 A
